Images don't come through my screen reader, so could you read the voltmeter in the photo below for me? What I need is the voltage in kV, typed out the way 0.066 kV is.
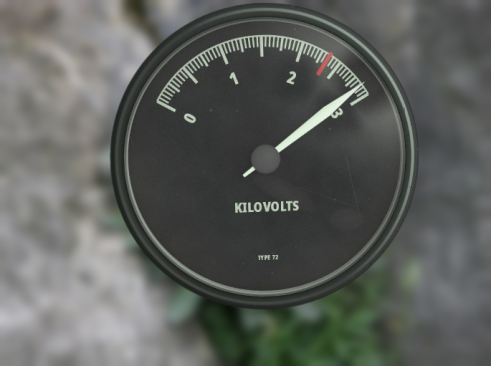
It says 2.85 kV
